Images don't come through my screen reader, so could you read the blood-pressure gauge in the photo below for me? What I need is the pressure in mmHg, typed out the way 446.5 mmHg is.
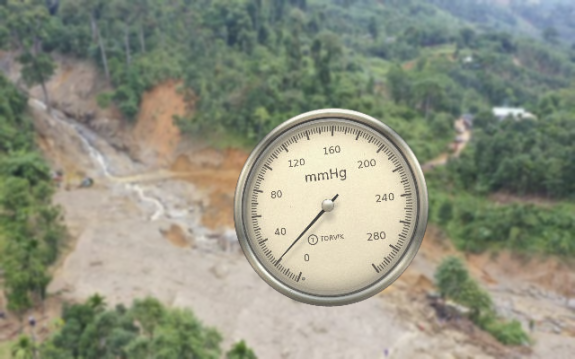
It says 20 mmHg
